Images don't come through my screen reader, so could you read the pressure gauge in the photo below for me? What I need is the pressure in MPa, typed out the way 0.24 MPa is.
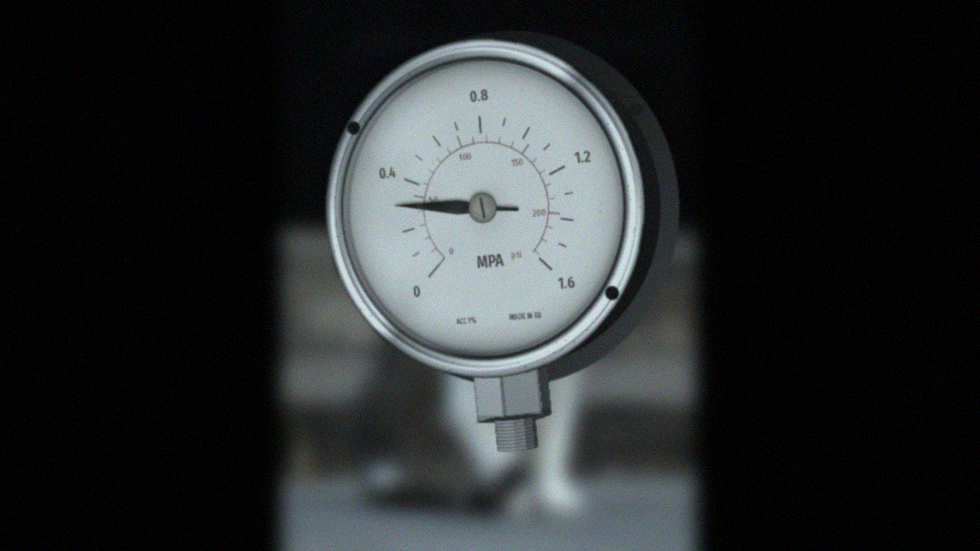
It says 0.3 MPa
